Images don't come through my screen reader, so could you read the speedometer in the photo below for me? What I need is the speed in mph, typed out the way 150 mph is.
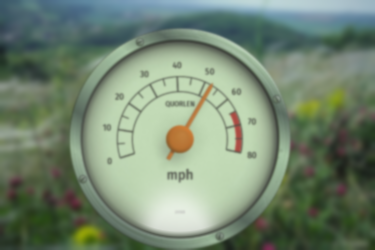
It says 52.5 mph
